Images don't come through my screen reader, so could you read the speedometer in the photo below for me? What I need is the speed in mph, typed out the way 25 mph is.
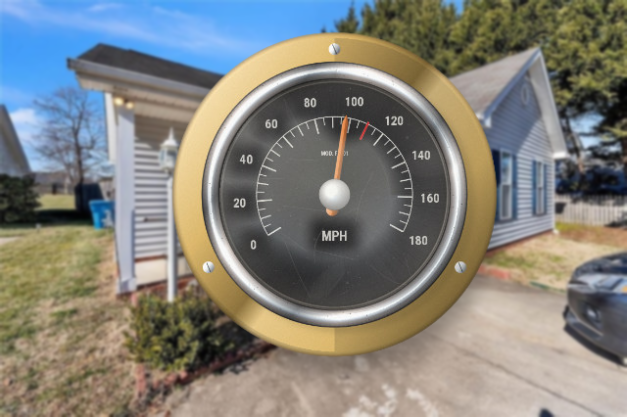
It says 97.5 mph
